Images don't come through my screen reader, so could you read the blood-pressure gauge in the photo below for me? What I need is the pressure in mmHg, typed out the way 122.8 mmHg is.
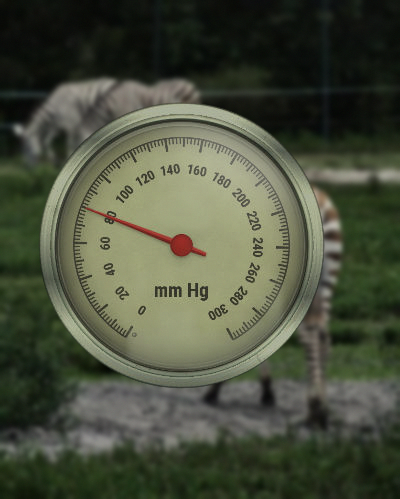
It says 80 mmHg
